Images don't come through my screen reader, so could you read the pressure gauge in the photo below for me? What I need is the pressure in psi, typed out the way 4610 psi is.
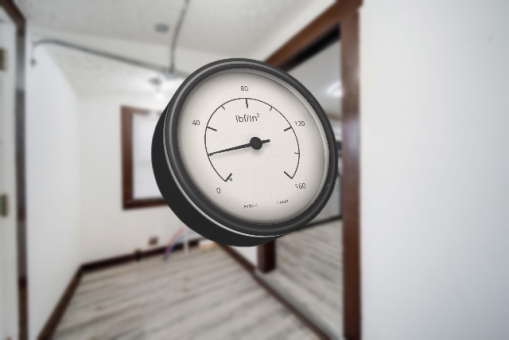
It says 20 psi
